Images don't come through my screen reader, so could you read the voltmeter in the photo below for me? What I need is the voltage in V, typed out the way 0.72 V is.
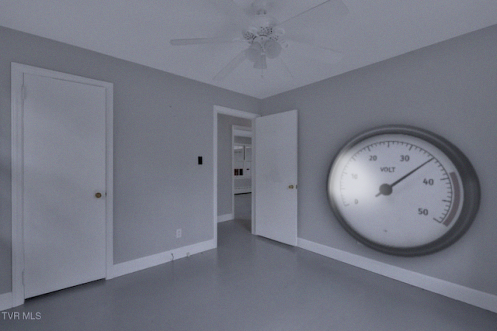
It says 35 V
